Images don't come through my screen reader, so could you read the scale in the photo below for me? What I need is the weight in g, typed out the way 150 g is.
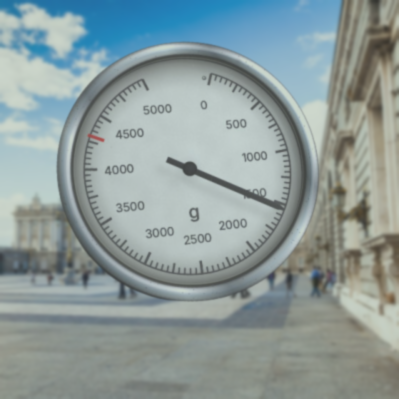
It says 1550 g
